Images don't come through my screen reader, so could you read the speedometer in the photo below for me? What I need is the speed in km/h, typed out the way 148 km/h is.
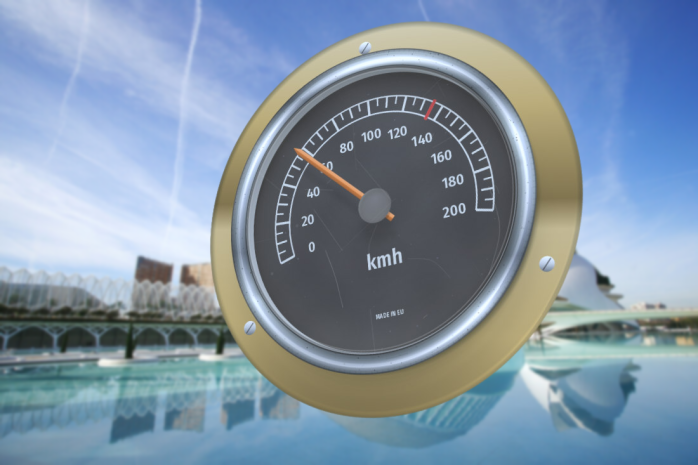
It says 57.5 km/h
